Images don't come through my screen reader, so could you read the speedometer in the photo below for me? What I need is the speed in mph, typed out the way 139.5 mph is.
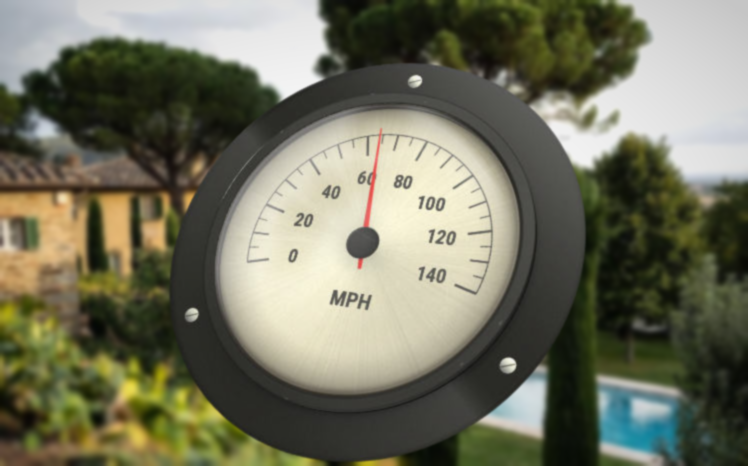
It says 65 mph
